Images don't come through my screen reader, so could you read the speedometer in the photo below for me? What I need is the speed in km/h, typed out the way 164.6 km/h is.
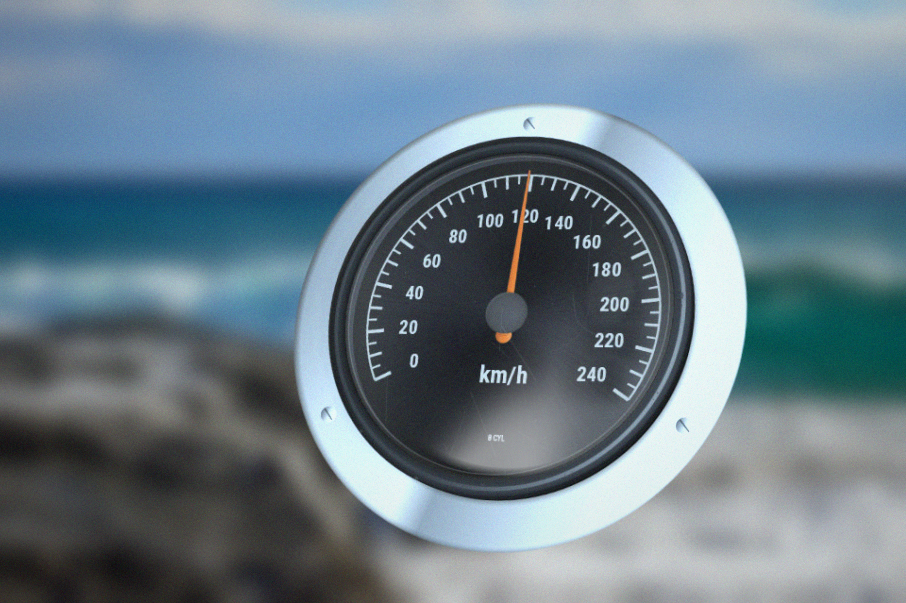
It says 120 km/h
